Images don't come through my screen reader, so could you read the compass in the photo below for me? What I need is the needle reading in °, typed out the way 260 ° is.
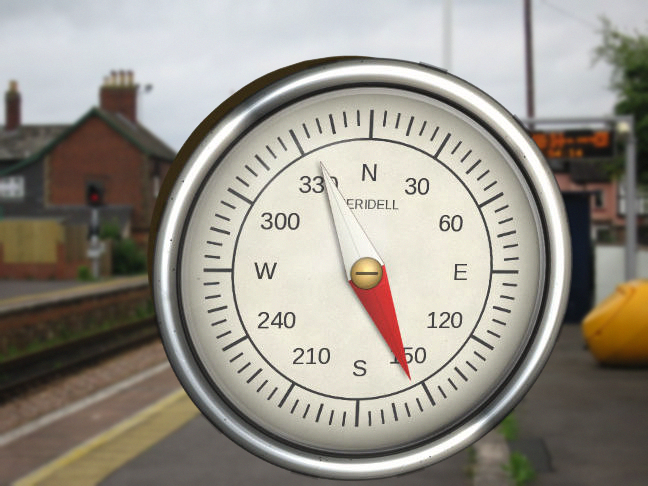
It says 155 °
